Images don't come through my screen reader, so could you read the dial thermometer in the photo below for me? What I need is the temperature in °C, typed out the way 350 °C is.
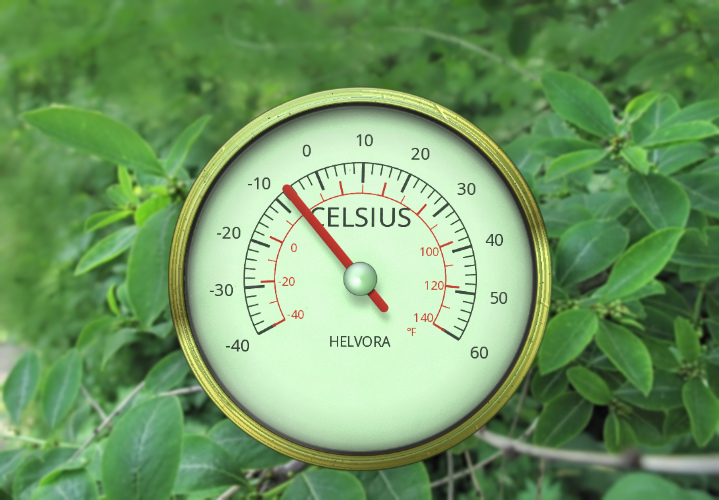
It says -7 °C
